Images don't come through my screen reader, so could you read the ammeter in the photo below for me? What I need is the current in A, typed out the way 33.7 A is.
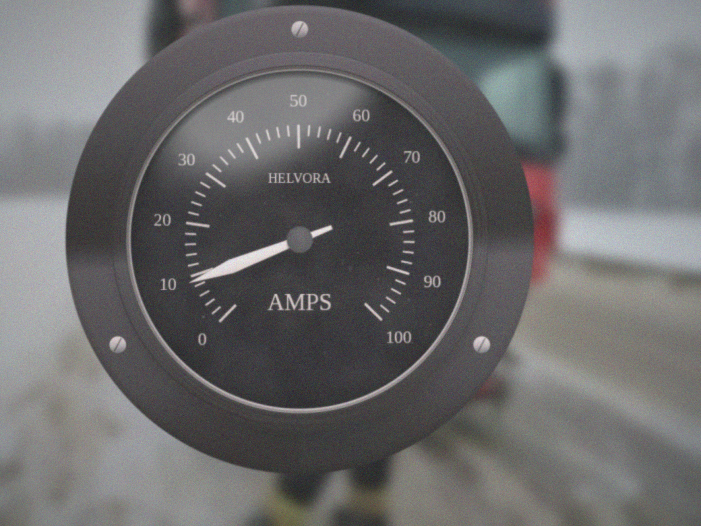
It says 9 A
